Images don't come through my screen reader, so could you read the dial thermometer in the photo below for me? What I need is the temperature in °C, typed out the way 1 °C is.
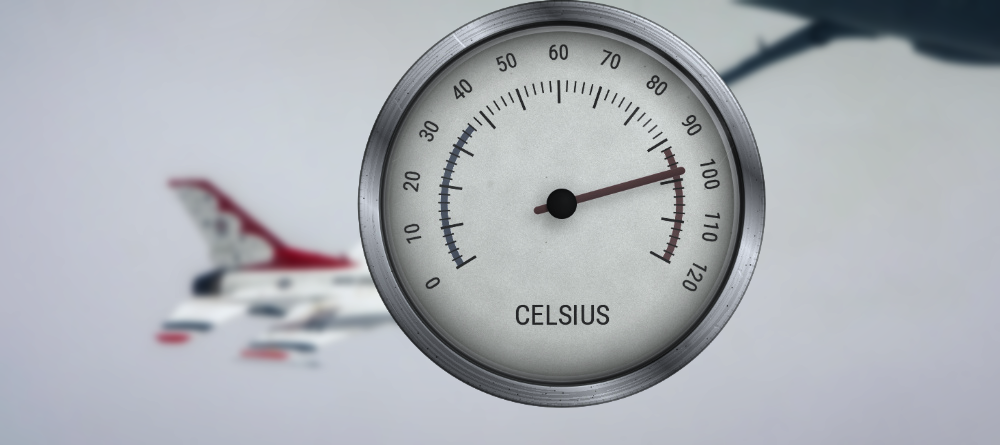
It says 98 °C
